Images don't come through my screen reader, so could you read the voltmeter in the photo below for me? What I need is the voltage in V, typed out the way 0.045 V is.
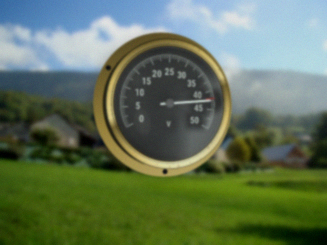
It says 42.5 V
